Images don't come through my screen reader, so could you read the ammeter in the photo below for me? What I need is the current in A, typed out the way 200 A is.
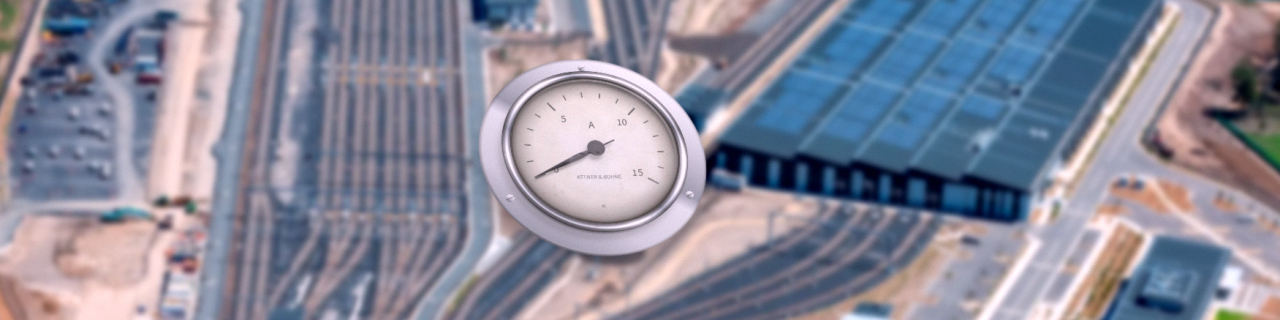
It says 0 A
